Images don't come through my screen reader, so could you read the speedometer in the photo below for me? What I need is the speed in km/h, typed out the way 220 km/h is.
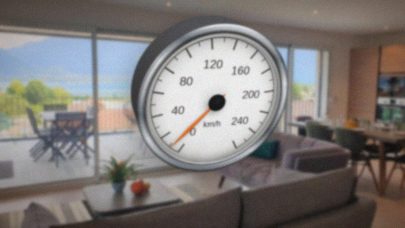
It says 10 km/h
